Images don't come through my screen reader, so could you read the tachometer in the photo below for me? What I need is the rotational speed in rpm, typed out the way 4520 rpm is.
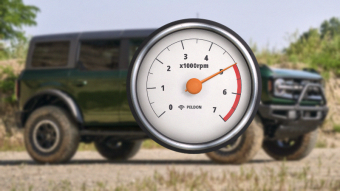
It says 5000 rpm
